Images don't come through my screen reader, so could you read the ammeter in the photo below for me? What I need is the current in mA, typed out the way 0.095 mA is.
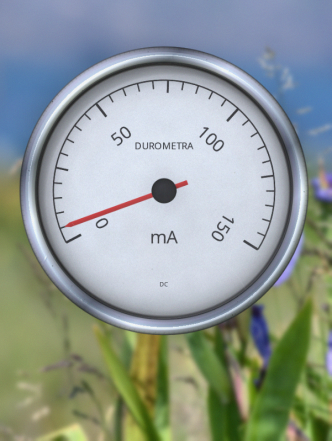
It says 5 mA
